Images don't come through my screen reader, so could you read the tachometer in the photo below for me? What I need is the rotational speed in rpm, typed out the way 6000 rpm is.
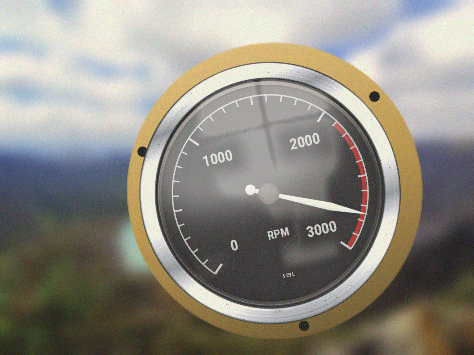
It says 2750 rpm
